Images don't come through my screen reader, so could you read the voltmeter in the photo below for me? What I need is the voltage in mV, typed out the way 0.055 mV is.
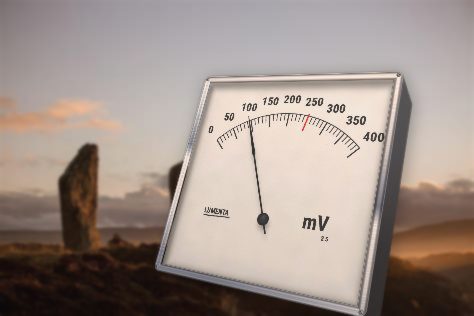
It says 100 mV
